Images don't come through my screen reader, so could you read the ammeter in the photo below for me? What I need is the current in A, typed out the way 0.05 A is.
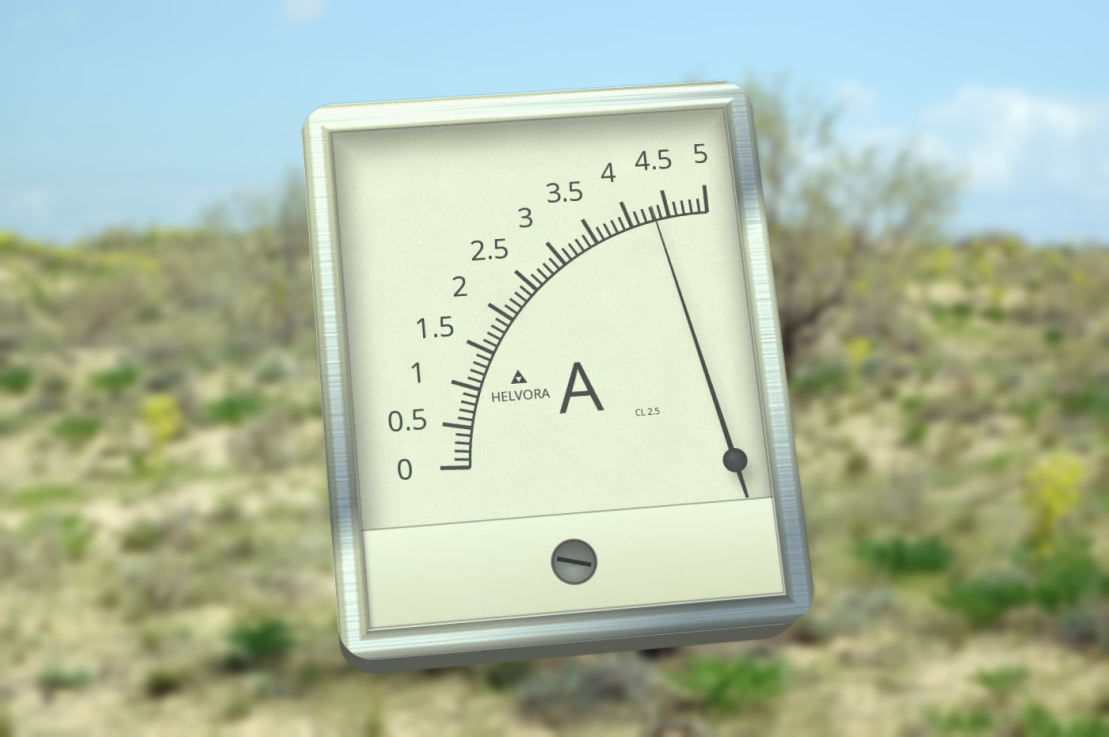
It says 4.3 A
